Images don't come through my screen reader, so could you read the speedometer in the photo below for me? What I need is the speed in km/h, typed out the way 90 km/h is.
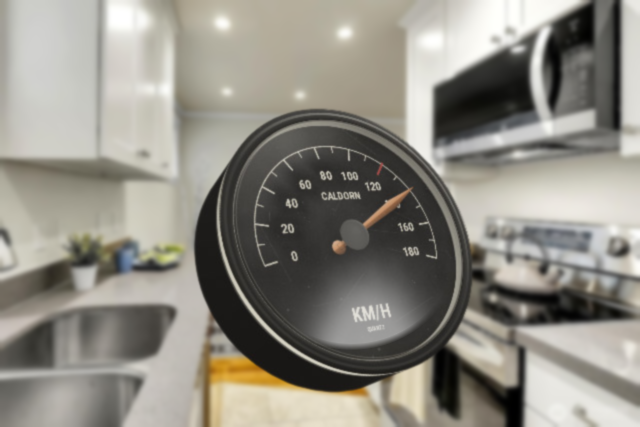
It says 140 km/h
